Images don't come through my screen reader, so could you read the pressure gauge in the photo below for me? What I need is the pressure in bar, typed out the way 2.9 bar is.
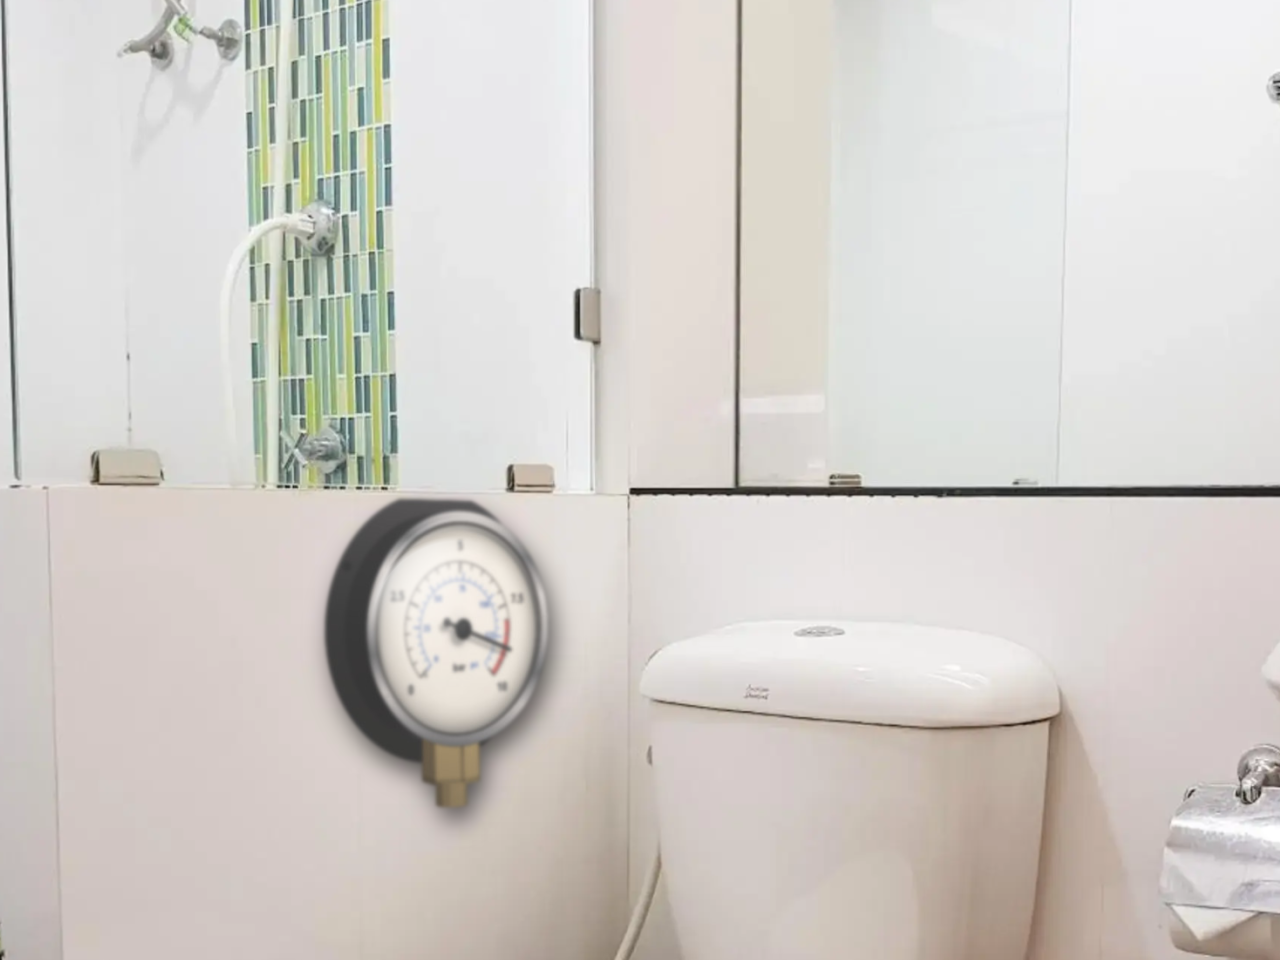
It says 9 bar
